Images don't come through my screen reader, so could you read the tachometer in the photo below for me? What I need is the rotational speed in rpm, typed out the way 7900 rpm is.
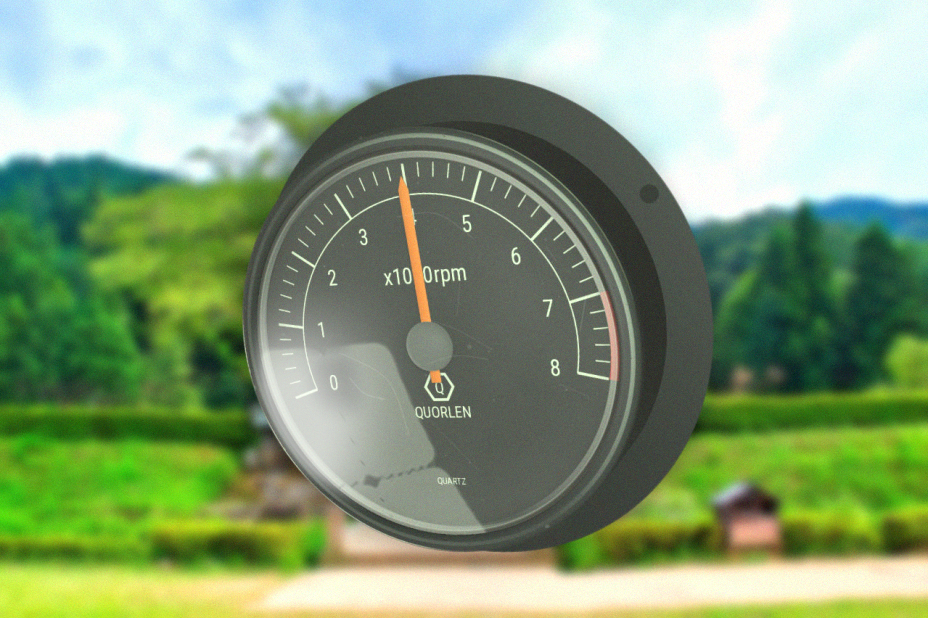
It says 4000 rpm
